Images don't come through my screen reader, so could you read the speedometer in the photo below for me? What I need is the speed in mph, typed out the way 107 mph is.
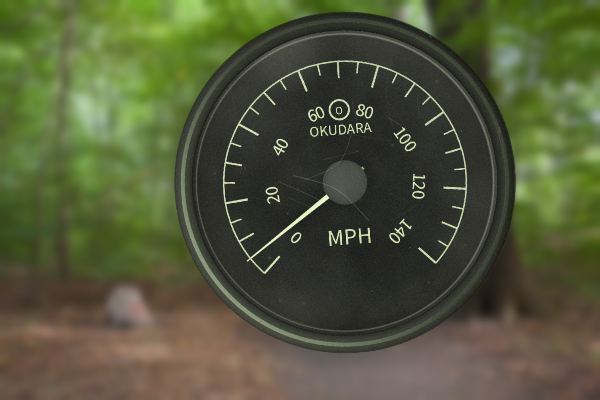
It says 5 mph
